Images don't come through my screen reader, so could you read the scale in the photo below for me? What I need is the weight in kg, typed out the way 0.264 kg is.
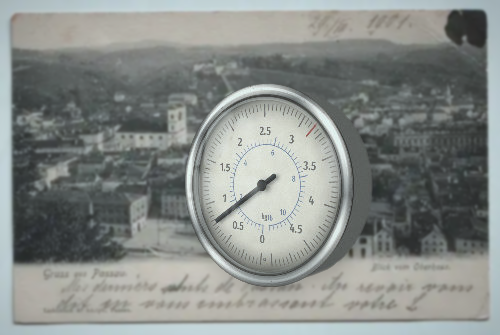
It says 0.75 kg
